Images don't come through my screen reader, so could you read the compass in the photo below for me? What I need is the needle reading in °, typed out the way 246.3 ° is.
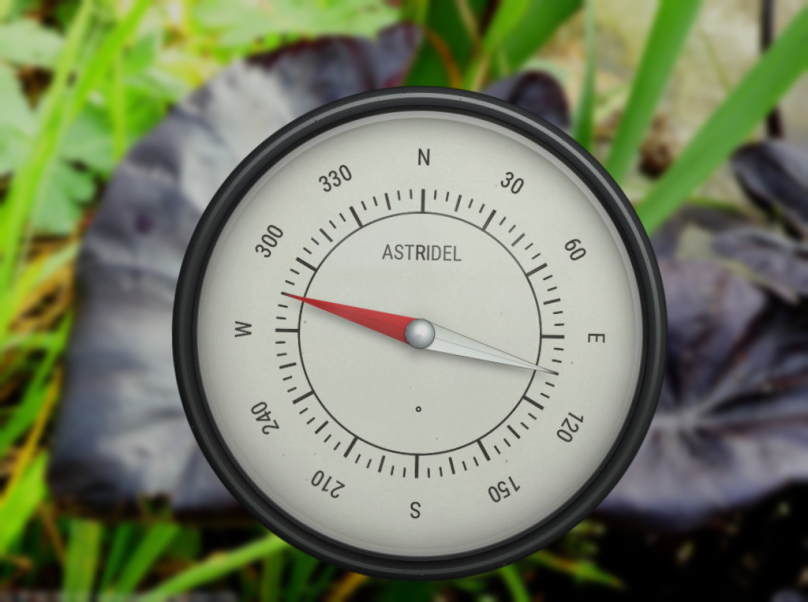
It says 285 °
